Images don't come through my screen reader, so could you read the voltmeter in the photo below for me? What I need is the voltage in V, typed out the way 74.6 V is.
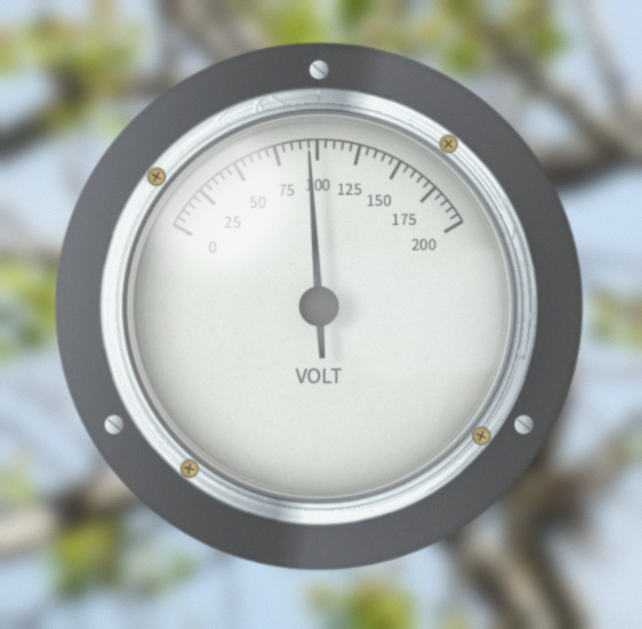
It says 95 V
